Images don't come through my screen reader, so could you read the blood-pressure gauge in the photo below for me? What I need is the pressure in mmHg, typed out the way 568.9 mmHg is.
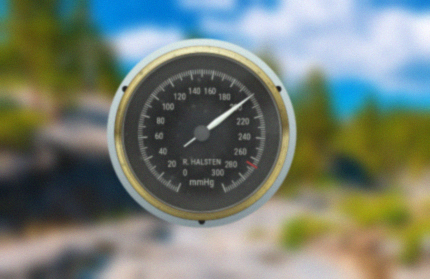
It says 200 mmHg
